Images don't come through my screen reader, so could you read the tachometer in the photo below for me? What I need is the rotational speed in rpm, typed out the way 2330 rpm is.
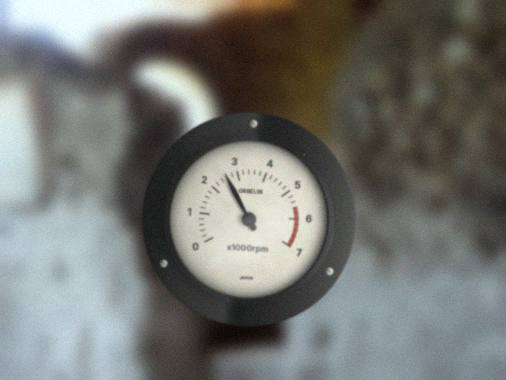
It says 2600 rpm
